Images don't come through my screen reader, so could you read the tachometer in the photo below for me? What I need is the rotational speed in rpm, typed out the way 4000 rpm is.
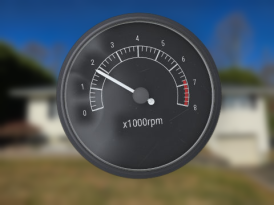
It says 1800 rpm
